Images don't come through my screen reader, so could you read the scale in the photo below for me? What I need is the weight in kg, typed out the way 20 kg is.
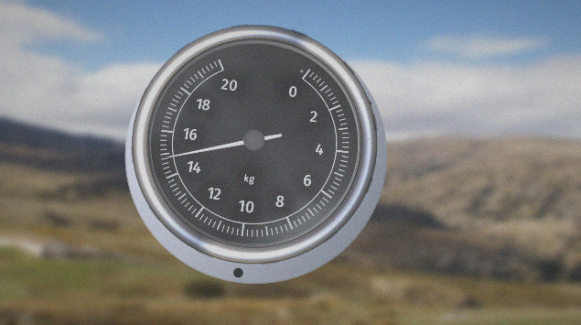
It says 14.8 kg
